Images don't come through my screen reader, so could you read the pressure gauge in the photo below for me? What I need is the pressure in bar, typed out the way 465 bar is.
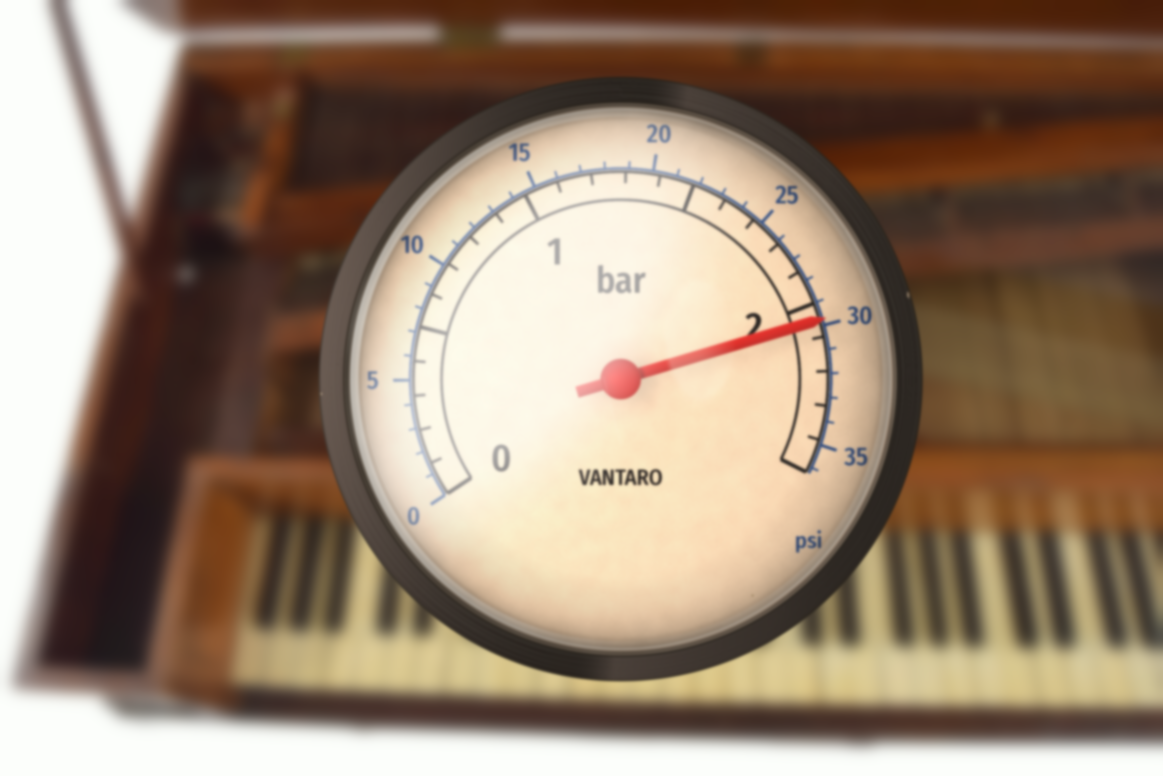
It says 2.05 bar
